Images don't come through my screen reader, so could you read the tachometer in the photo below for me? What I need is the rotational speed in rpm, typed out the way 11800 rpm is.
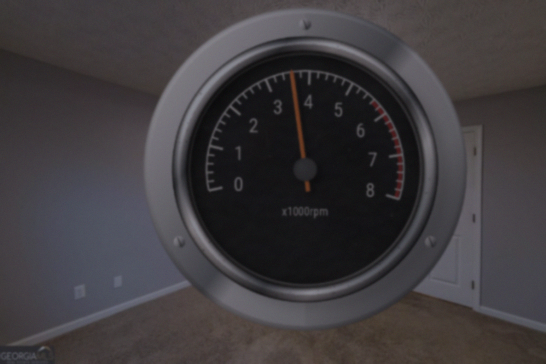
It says 3600 rpm
